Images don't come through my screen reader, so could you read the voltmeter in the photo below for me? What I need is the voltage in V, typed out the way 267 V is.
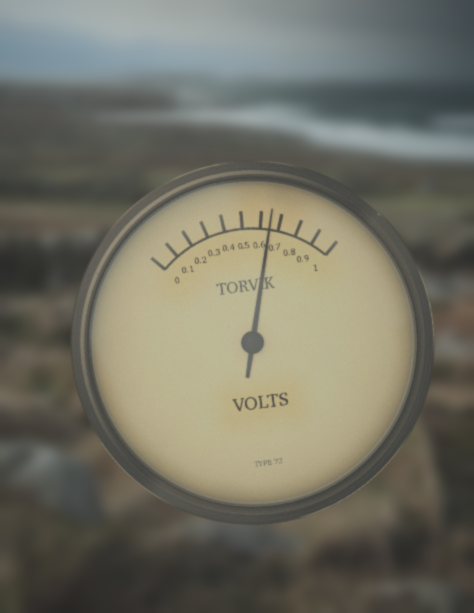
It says 0.65 V
